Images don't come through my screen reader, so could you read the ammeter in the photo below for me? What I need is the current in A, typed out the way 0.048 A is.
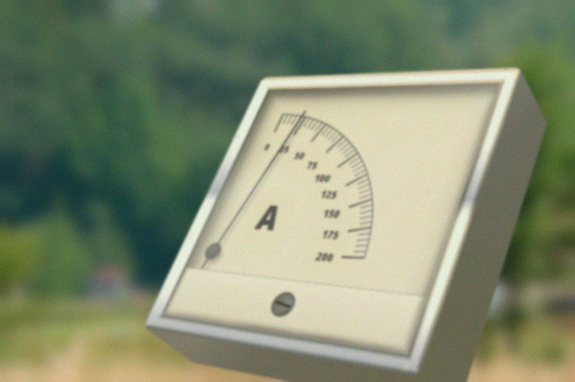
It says 25 A
